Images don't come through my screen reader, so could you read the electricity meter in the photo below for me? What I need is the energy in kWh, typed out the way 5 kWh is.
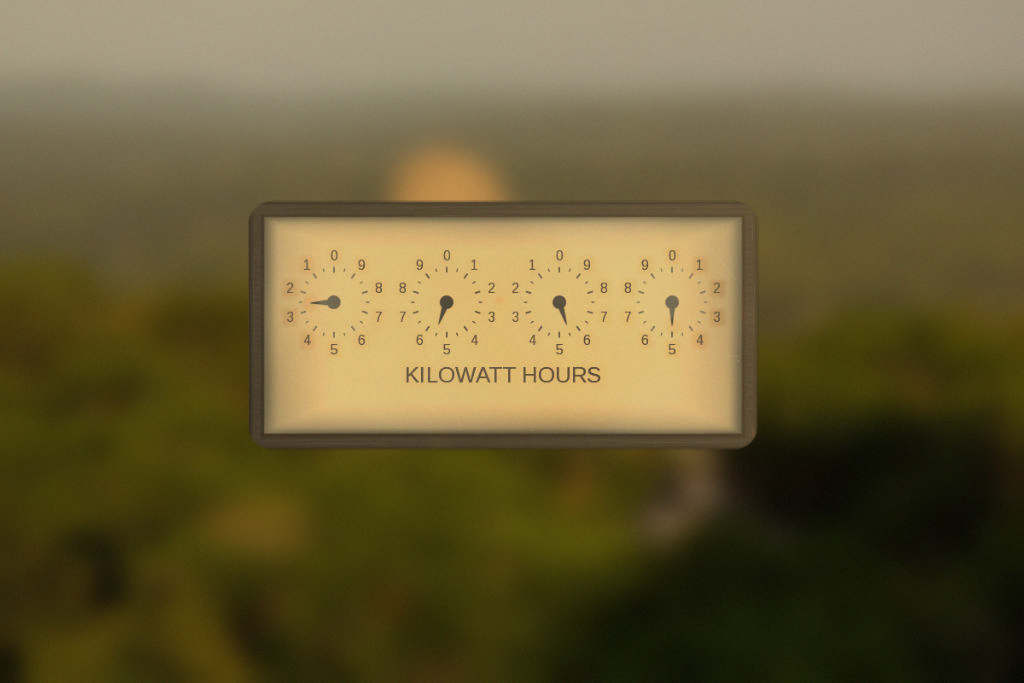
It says 2555 kWh
